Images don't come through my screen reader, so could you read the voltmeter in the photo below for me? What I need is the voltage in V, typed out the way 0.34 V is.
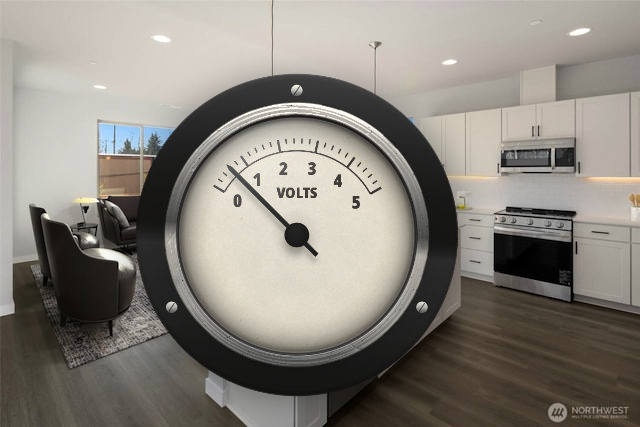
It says 0.6 V
